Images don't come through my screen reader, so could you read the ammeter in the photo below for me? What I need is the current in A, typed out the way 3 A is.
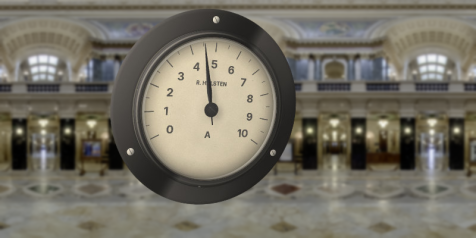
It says 4.5 A
